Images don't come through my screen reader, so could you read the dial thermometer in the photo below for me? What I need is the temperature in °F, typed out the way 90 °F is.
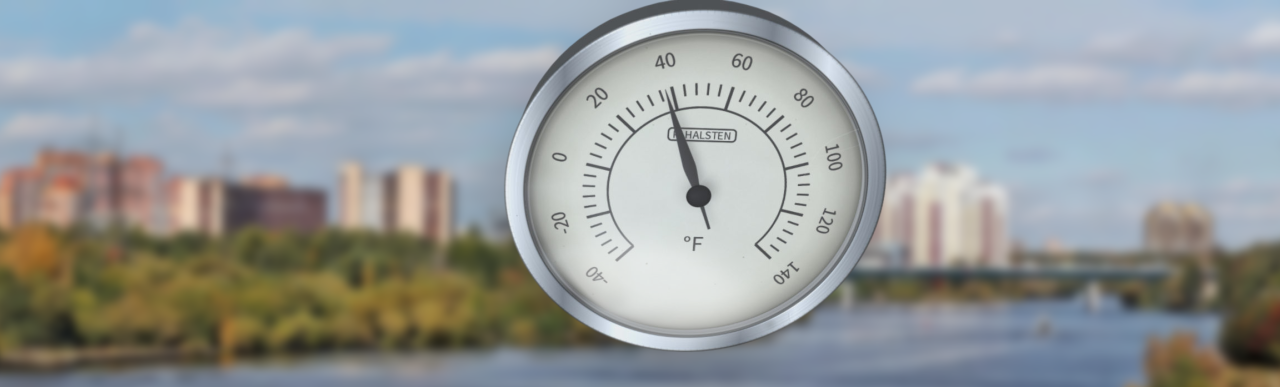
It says 38 °F
